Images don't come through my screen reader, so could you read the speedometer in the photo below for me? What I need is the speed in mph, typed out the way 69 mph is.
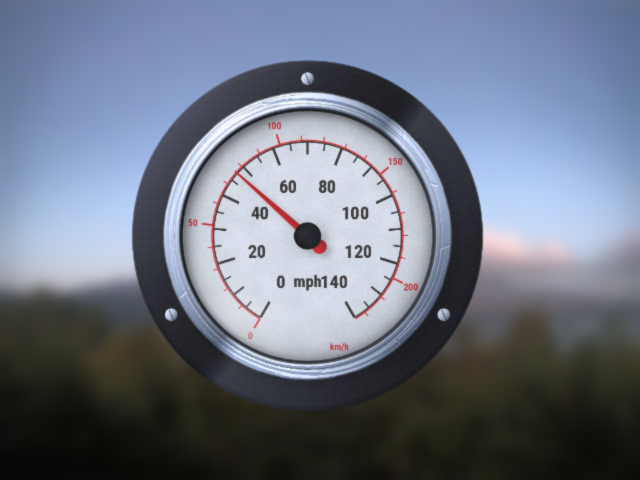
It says 47.5 mph
